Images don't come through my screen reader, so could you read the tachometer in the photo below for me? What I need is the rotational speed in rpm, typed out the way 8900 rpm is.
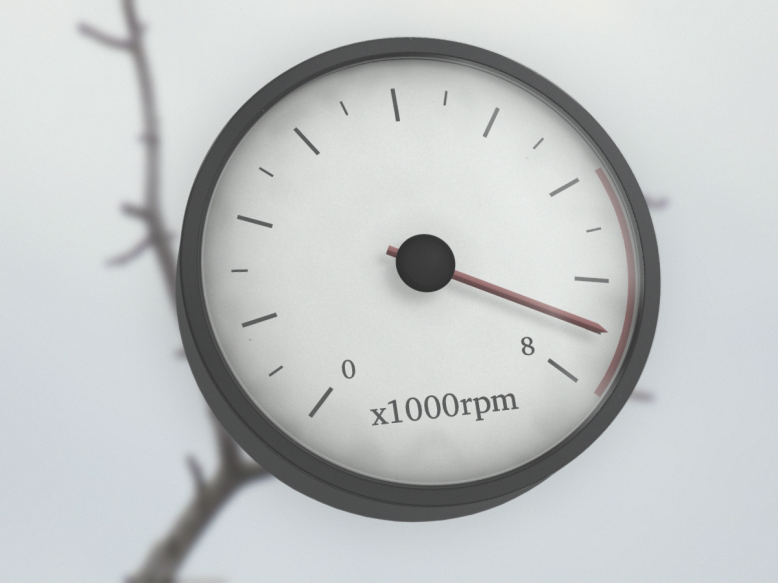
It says 7500 rpm
